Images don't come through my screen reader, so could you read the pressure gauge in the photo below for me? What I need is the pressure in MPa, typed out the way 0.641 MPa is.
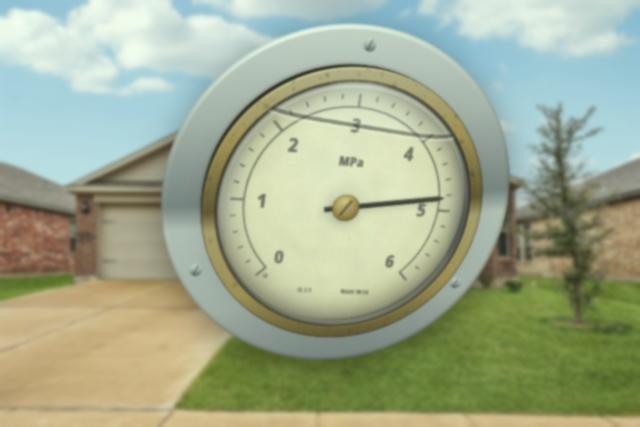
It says 4.8 MPa
